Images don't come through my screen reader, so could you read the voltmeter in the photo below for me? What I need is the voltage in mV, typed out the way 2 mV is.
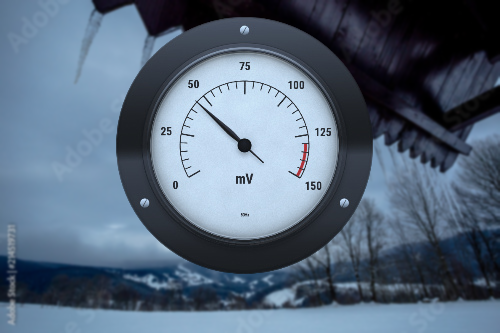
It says 45 mV
